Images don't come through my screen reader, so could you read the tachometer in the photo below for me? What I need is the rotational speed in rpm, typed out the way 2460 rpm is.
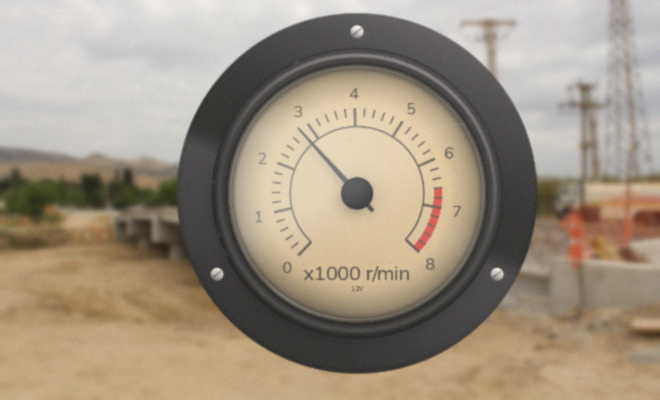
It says 2800 rpm
